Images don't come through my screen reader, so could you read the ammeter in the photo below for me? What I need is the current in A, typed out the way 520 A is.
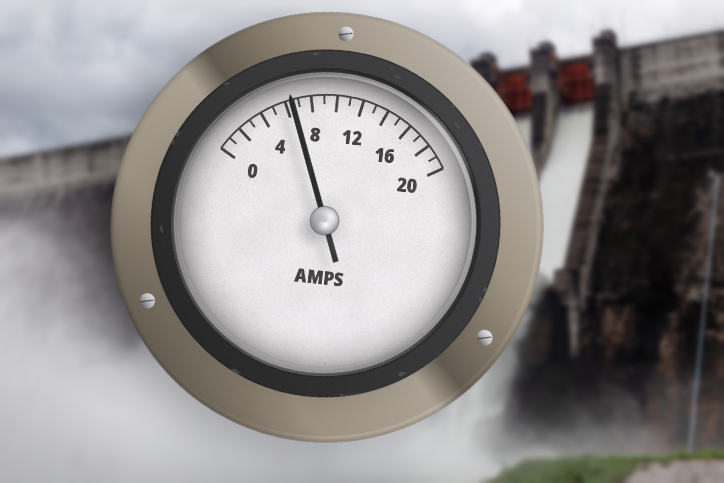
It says 6.5 A
